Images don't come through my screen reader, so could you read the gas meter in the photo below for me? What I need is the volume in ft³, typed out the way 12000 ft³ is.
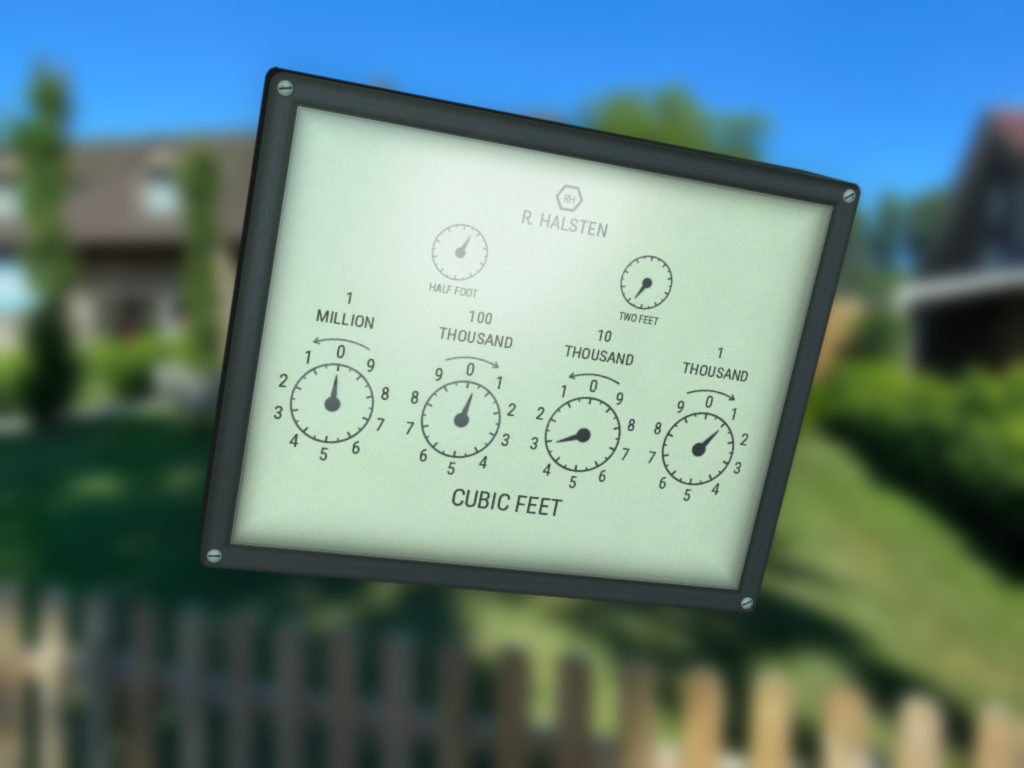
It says 3100 ft³
